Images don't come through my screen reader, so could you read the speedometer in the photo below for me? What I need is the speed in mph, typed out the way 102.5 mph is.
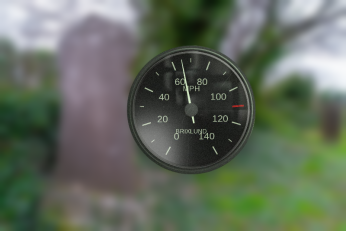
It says 65 mph
